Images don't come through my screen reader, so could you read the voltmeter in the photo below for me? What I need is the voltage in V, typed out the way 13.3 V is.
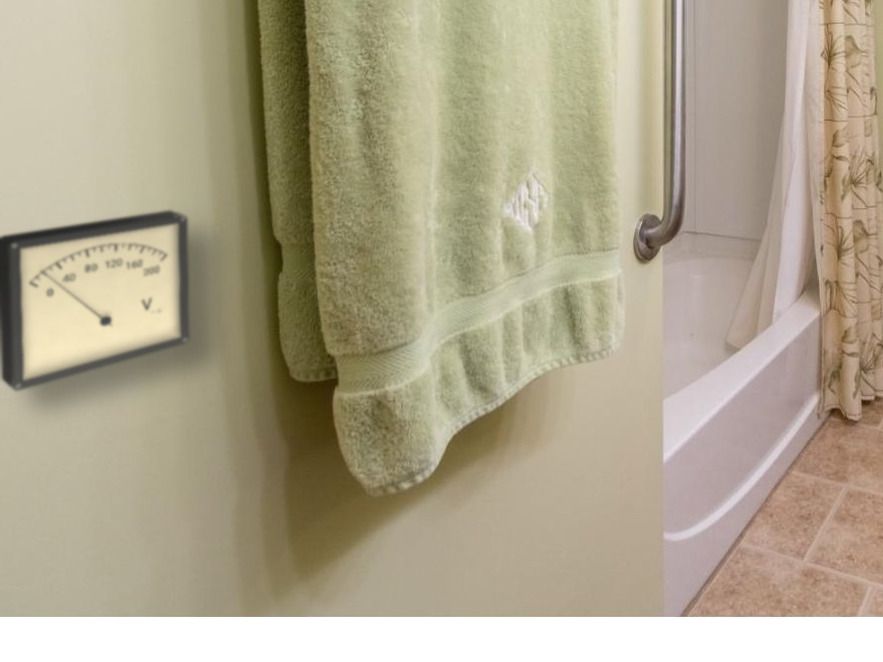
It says 20 V
